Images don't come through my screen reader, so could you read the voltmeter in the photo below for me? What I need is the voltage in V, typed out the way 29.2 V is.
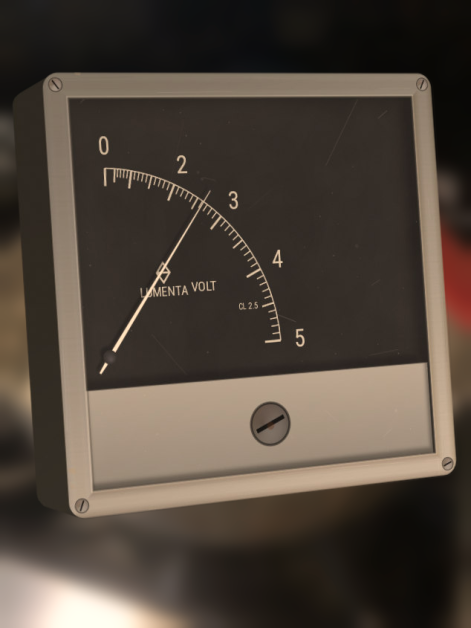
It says 2.6 V
